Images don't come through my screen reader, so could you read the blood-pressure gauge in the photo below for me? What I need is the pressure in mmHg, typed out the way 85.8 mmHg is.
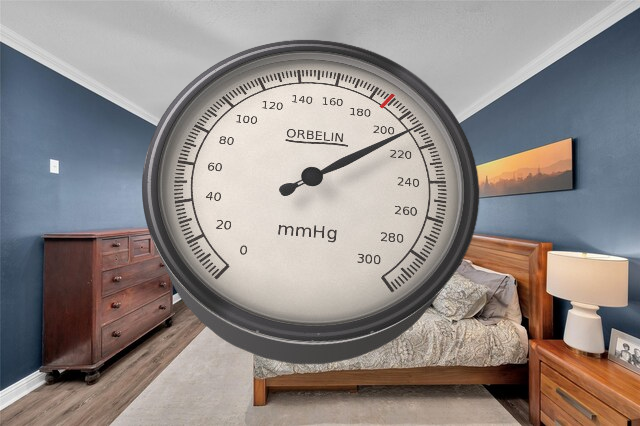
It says 210 mmHg
